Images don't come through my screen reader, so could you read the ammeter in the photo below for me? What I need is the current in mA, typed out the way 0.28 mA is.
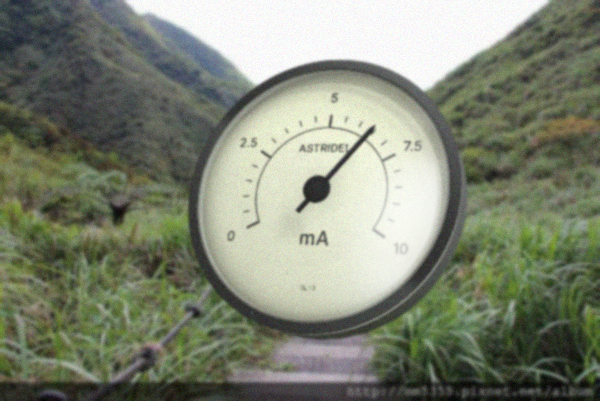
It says 6.5 mA
